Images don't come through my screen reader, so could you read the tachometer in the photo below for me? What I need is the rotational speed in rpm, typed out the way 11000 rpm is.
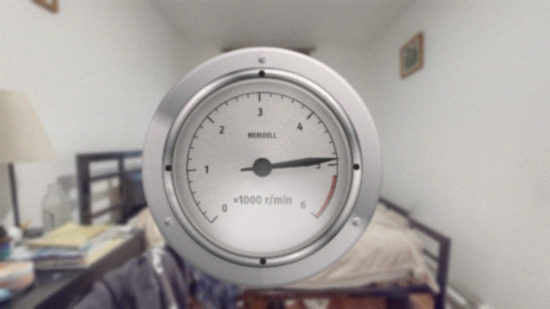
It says 4900 rpm
